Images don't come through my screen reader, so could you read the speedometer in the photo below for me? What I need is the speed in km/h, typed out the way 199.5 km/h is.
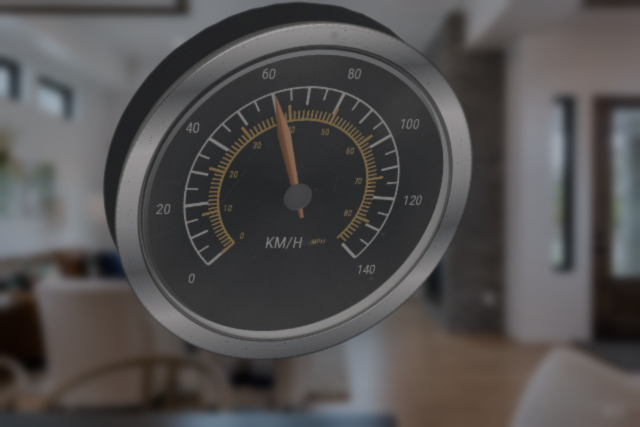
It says 60 km/h
